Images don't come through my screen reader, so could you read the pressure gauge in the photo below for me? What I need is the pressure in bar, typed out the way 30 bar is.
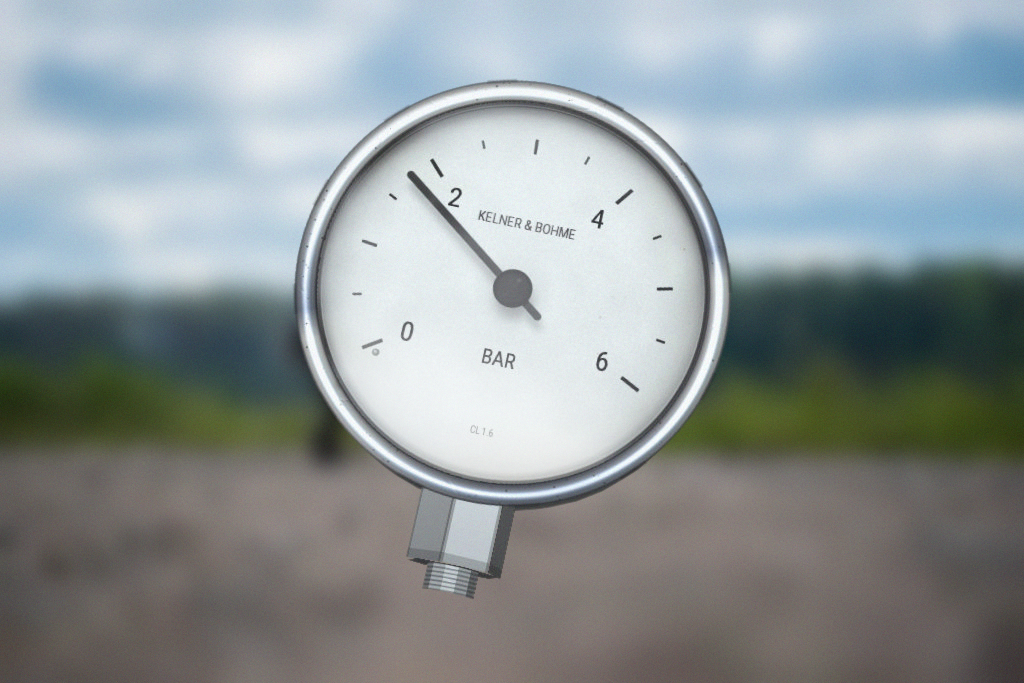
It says 1.75 bar
